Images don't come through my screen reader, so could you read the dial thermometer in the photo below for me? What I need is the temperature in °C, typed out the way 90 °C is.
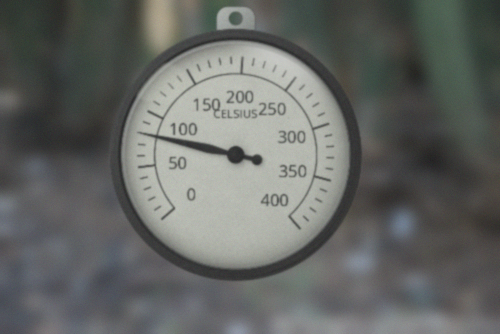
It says 80 °C
